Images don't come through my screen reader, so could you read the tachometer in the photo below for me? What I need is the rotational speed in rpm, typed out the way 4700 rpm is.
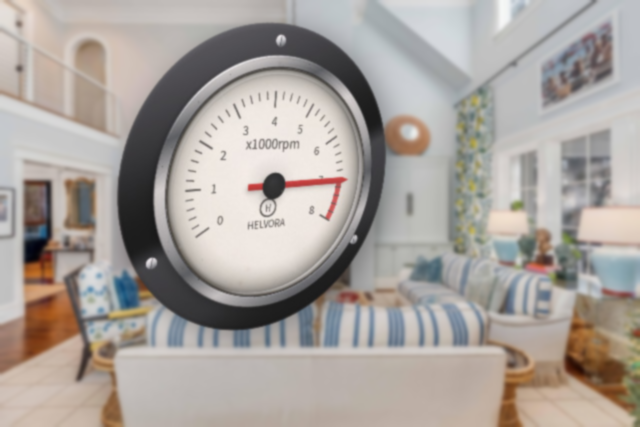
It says 7000 rpm
